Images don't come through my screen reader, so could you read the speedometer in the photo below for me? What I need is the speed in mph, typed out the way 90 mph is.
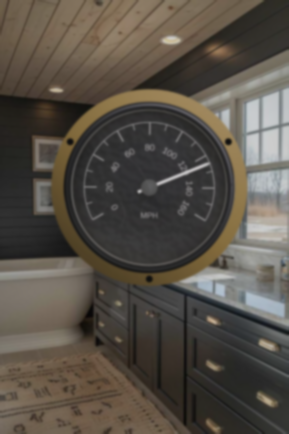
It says 125 mph
